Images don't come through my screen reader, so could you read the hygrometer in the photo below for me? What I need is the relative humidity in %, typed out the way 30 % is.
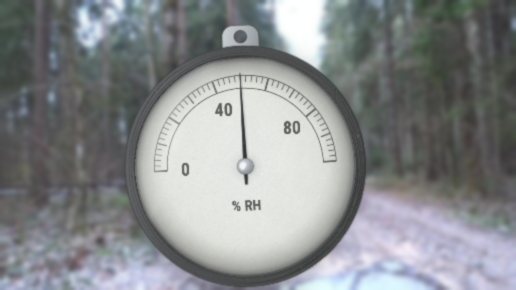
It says 50 %
